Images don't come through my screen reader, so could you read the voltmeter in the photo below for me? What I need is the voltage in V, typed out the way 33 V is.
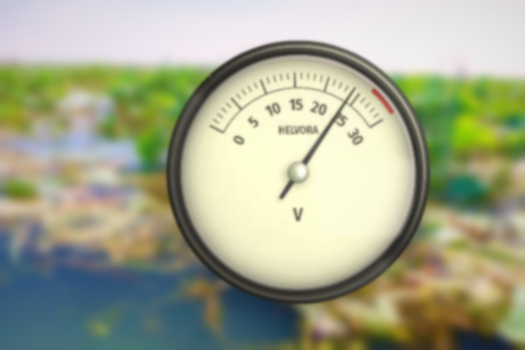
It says 24 V
